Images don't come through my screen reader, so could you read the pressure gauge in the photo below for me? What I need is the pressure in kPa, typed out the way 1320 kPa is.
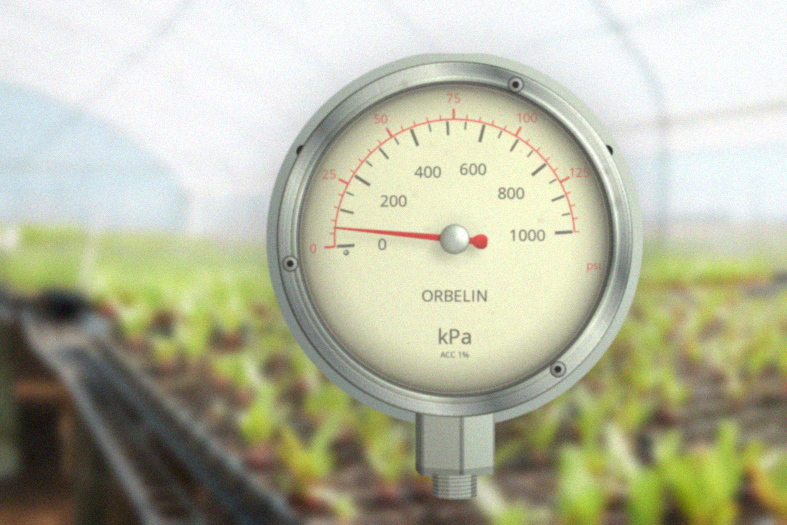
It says 50 kPa
